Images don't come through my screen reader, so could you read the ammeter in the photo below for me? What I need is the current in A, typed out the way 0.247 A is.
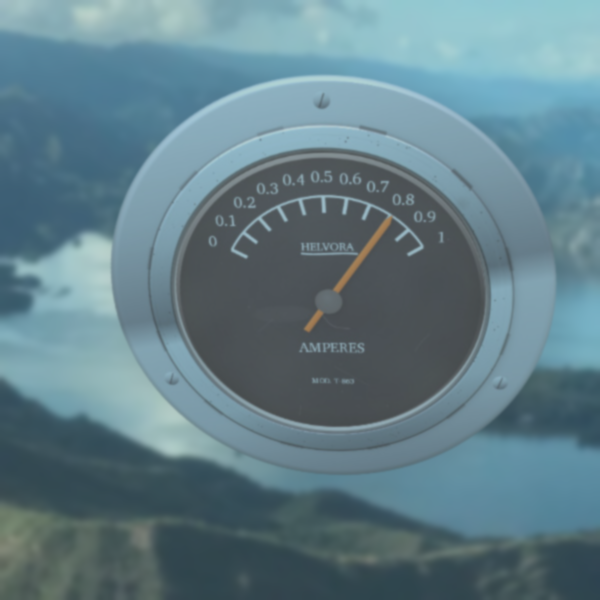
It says 0.8 A
